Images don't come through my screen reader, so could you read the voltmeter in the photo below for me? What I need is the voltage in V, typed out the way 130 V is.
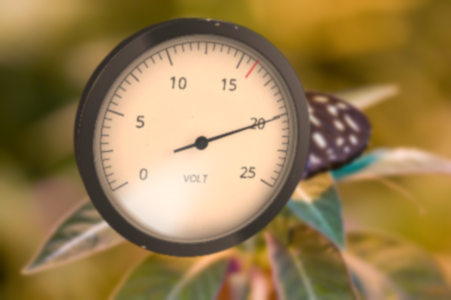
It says 20 V
